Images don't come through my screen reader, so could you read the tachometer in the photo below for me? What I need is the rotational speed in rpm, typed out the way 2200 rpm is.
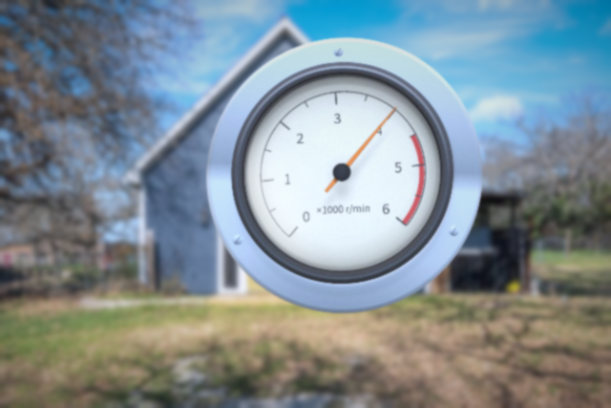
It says 4000 rpm
